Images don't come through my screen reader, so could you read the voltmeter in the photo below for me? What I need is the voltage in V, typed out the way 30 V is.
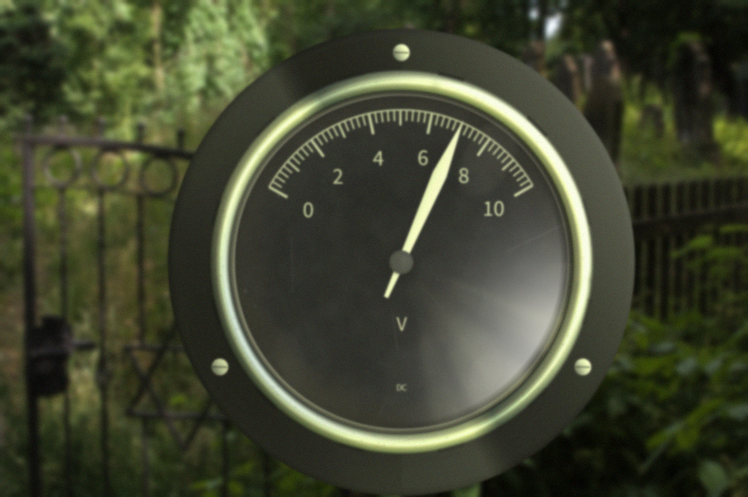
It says 7 V
